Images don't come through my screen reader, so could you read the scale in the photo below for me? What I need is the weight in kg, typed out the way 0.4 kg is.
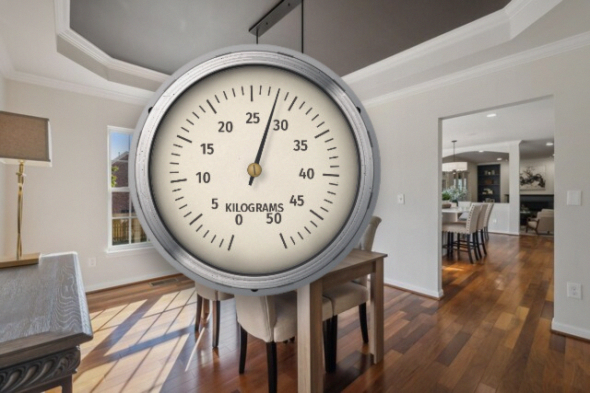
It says 28 kg
